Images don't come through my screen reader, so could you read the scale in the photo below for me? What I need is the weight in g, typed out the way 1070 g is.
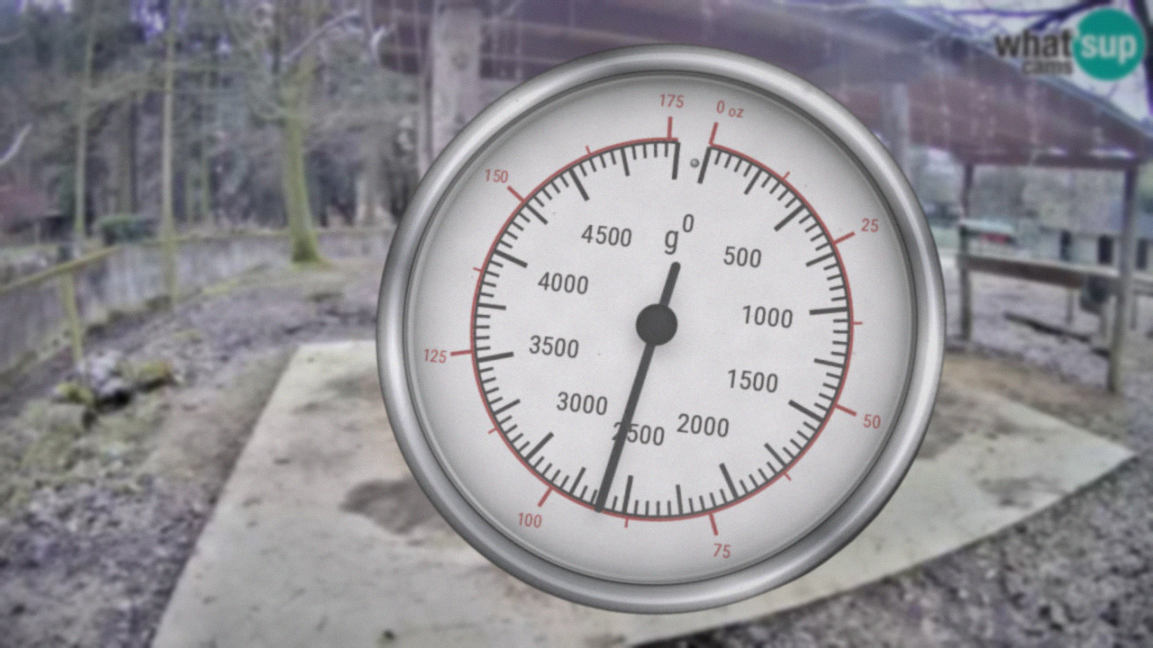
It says 2600 g
